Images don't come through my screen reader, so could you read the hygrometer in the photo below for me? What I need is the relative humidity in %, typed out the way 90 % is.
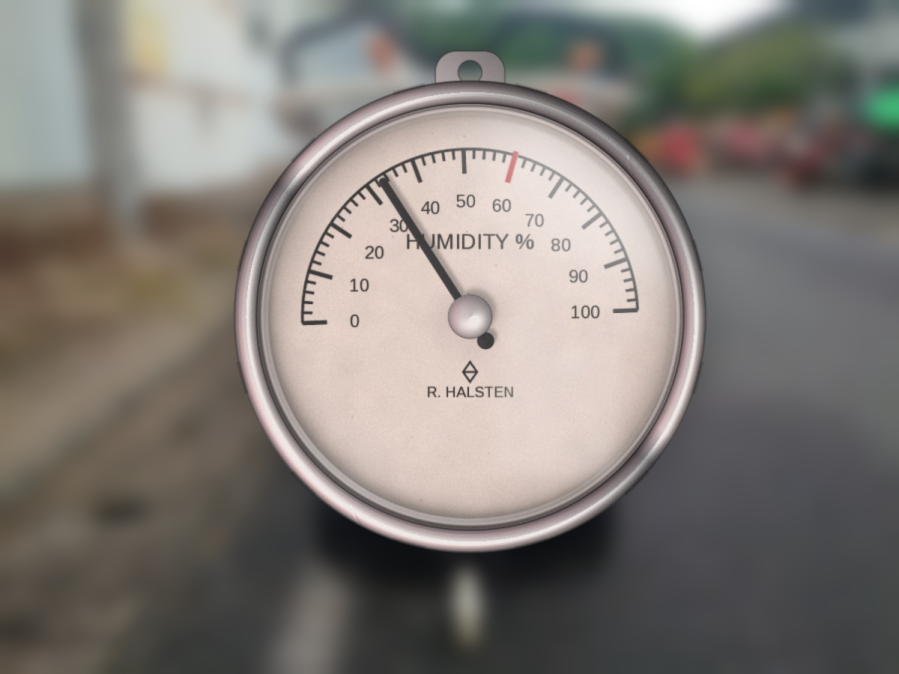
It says 33 %
